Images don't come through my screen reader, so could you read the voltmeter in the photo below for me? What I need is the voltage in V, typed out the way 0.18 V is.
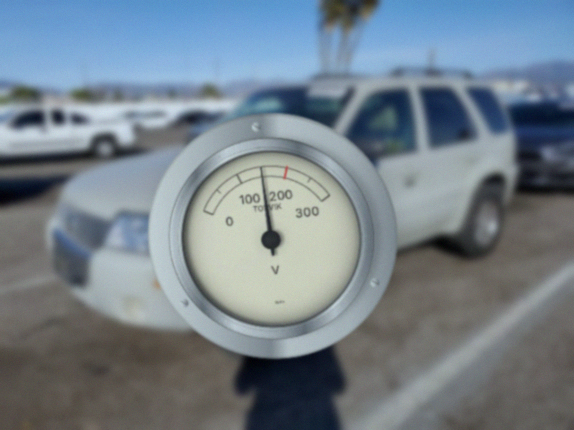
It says 150 V
